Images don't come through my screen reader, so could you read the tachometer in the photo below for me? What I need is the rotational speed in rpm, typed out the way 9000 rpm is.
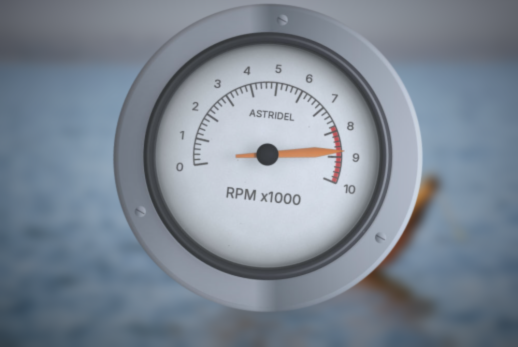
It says 8800 rpm
